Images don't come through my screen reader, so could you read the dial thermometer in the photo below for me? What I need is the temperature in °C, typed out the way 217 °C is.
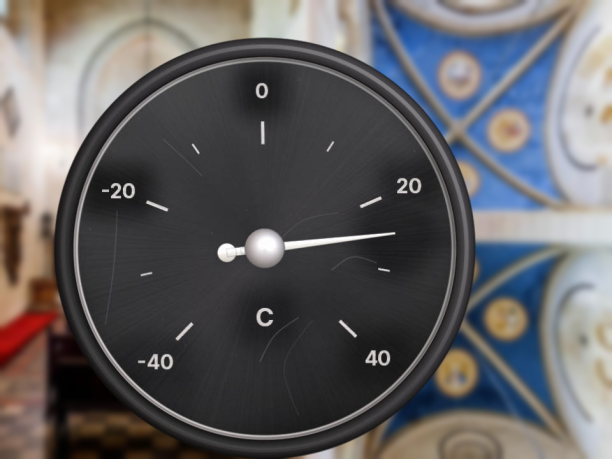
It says 25 °C
